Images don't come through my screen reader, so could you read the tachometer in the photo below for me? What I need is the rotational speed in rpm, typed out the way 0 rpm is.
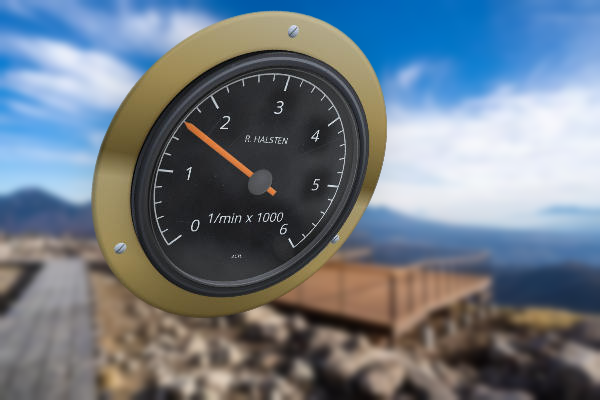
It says 1600 rpm
